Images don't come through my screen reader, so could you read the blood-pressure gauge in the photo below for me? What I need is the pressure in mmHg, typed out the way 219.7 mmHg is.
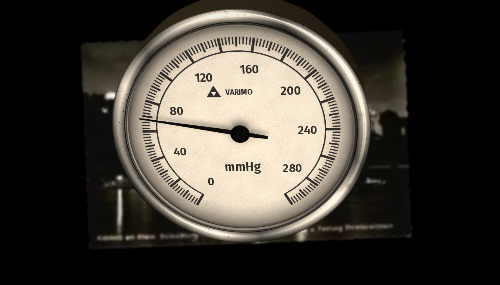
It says 70 mmHg
